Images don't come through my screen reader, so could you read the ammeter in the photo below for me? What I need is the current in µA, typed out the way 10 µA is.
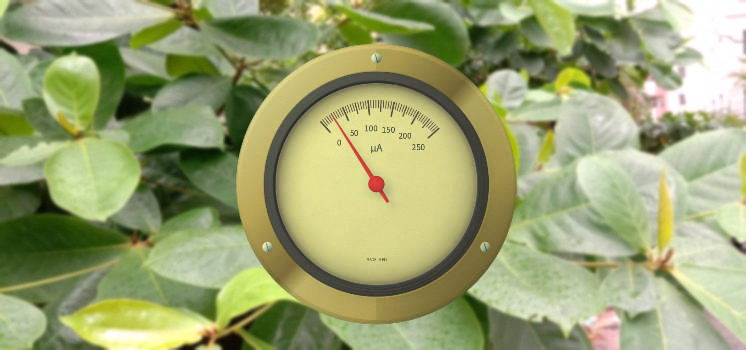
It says 25 µA
